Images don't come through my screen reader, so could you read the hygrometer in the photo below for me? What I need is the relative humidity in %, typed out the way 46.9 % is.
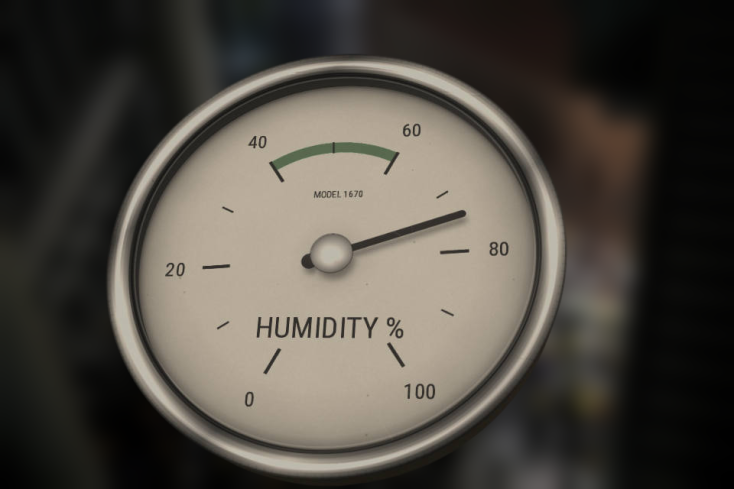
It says 75 %
